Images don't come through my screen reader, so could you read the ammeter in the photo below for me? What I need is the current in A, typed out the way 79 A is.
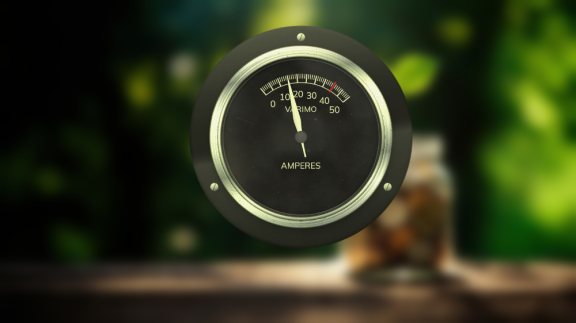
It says 15 A
